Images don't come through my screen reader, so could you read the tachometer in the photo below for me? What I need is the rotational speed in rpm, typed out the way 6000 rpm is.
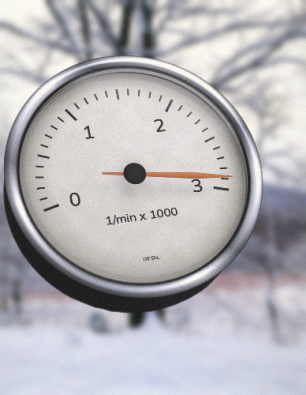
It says 2900 rpm
